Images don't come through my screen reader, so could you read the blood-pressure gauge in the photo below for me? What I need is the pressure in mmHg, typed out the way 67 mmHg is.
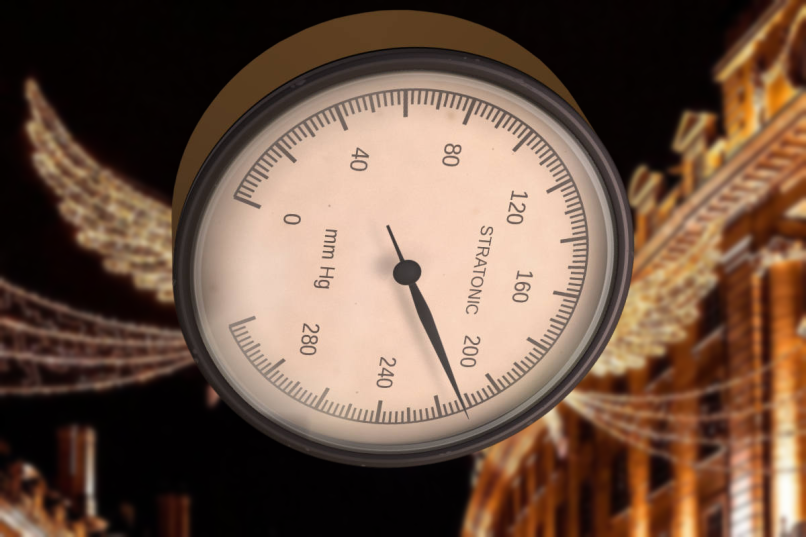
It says 212 mmHg
